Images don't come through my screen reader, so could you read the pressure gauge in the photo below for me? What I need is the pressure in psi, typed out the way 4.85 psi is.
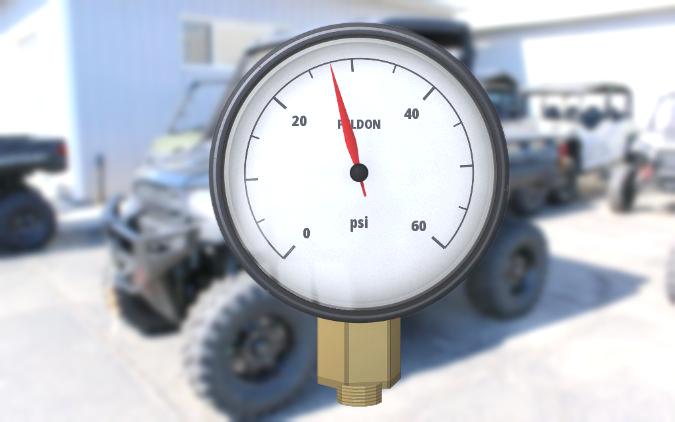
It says 27.5 psi
